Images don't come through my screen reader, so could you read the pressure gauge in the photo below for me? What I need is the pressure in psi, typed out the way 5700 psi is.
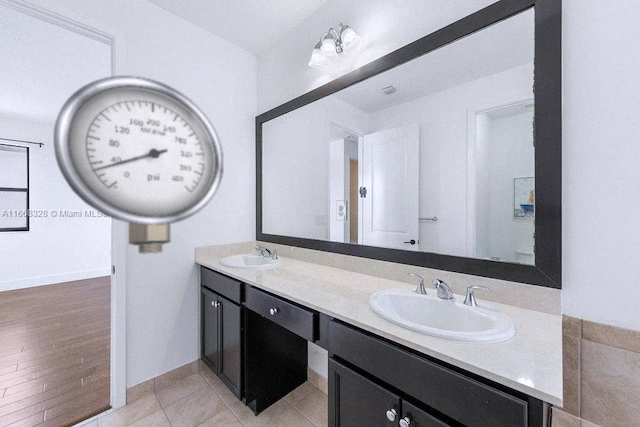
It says 30 psi
